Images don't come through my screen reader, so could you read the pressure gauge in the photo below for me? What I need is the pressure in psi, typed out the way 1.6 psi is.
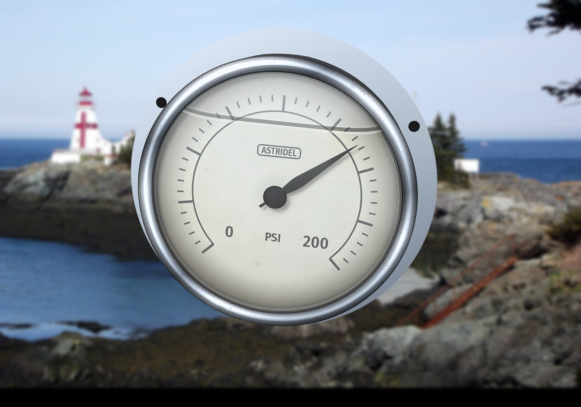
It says 137.5 psi
